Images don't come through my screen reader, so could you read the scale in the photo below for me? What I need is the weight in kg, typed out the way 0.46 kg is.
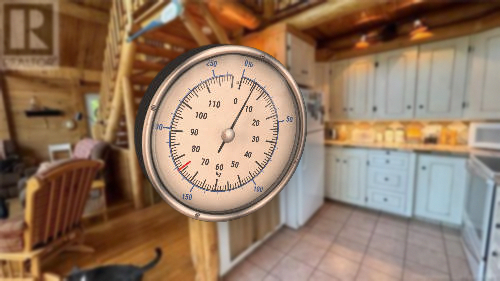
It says 5 kg
